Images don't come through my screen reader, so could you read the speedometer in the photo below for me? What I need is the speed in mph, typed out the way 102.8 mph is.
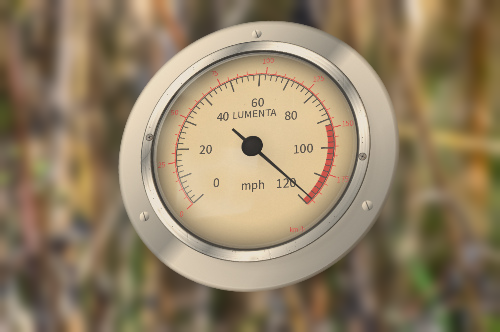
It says 118 mph
